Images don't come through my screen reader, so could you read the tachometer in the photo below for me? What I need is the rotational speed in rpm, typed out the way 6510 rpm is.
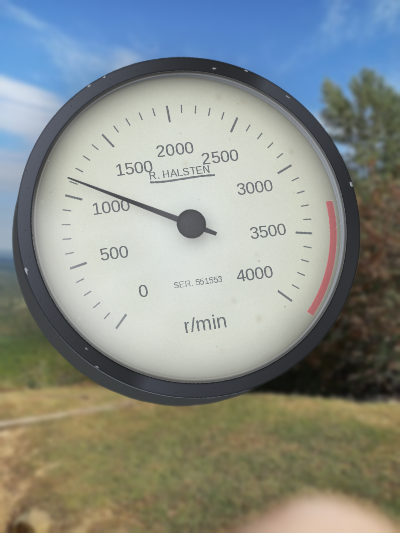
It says 1100 rpm
